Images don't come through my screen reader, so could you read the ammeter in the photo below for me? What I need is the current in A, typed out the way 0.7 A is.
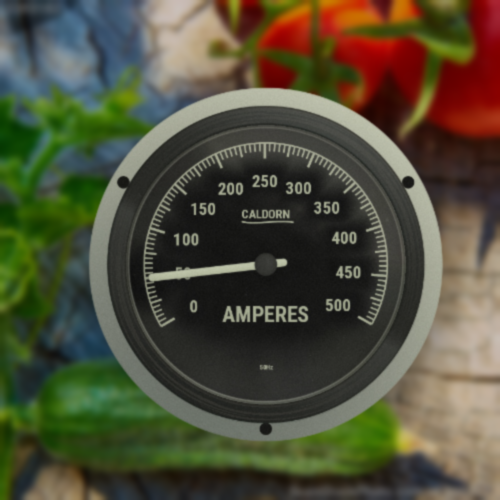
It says 50 A
